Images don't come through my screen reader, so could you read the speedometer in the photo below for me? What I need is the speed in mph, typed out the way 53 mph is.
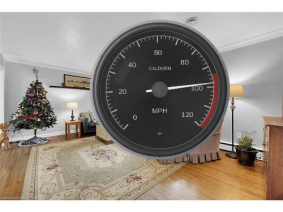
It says 98 mph
